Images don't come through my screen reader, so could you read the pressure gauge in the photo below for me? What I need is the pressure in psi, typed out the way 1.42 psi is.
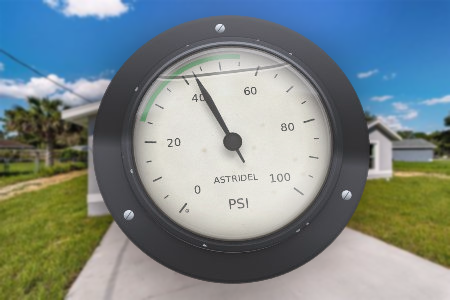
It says 42.5 psi
